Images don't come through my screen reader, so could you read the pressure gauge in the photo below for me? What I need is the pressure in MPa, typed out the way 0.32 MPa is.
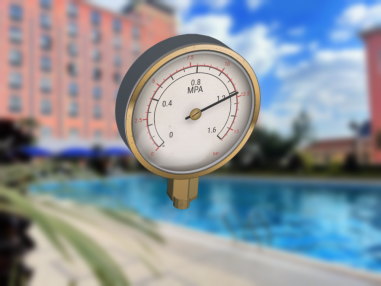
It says 1.2 MPa
